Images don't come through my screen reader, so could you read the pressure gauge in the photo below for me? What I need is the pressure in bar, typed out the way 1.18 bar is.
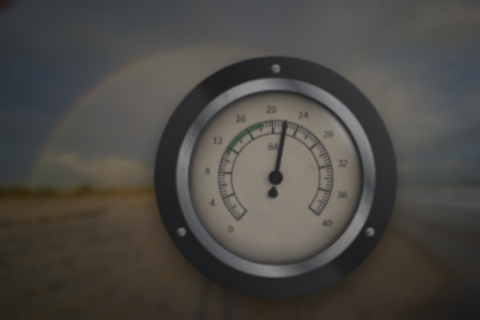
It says 22 bar
